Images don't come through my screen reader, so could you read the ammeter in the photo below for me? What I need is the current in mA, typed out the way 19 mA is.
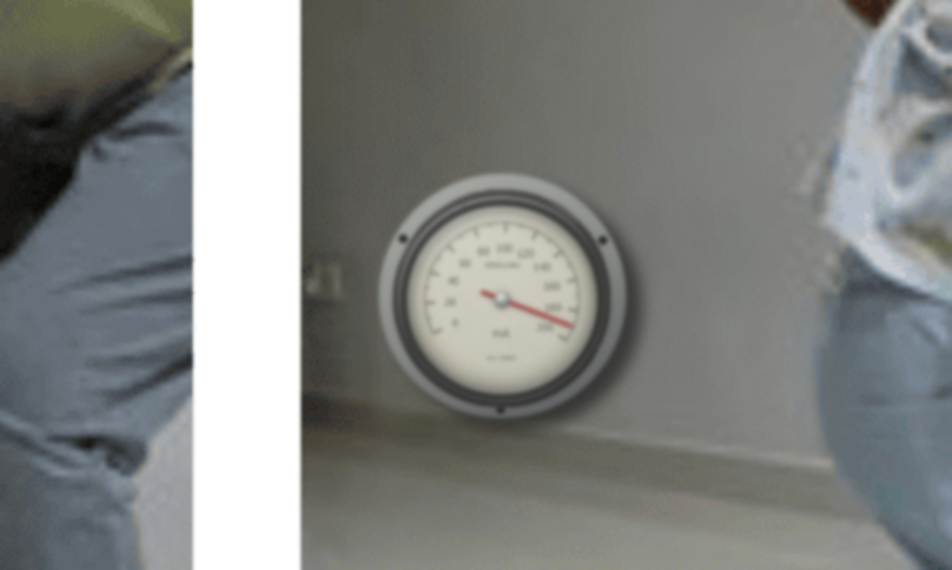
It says 190 mA
